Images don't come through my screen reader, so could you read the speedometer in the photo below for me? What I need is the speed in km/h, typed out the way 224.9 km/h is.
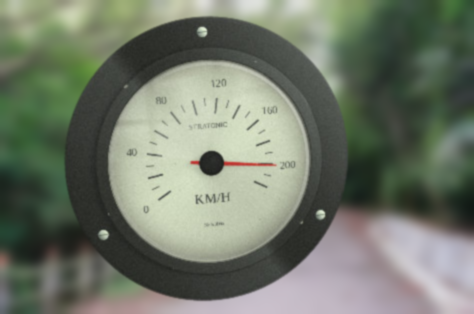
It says 200 km/h
